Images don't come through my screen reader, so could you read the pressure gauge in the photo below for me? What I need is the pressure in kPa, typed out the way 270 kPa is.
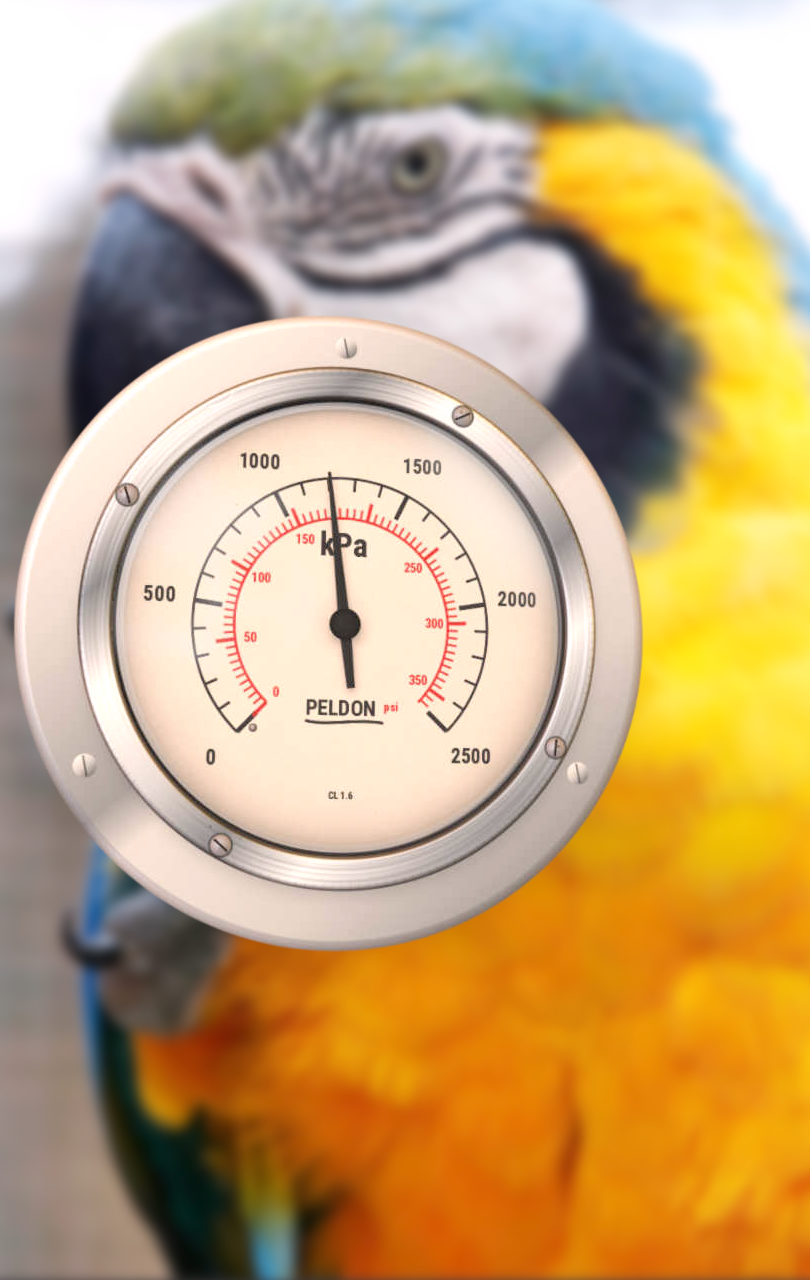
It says 1200 kPa
